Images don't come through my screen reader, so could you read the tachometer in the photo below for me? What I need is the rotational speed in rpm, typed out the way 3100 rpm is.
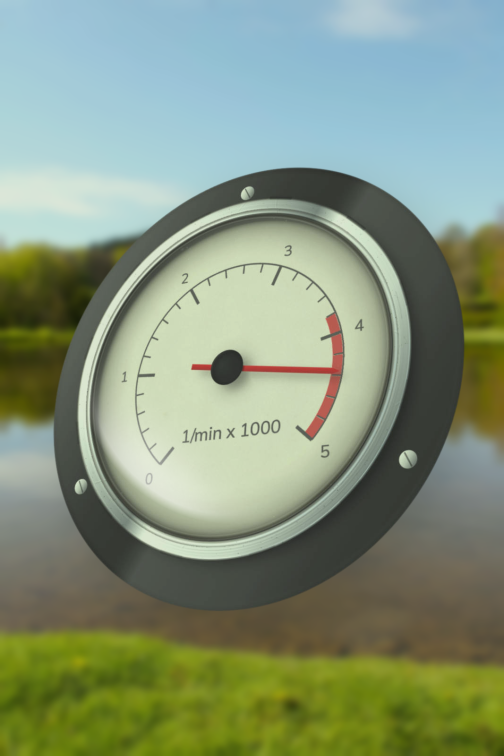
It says 4400 rpm
